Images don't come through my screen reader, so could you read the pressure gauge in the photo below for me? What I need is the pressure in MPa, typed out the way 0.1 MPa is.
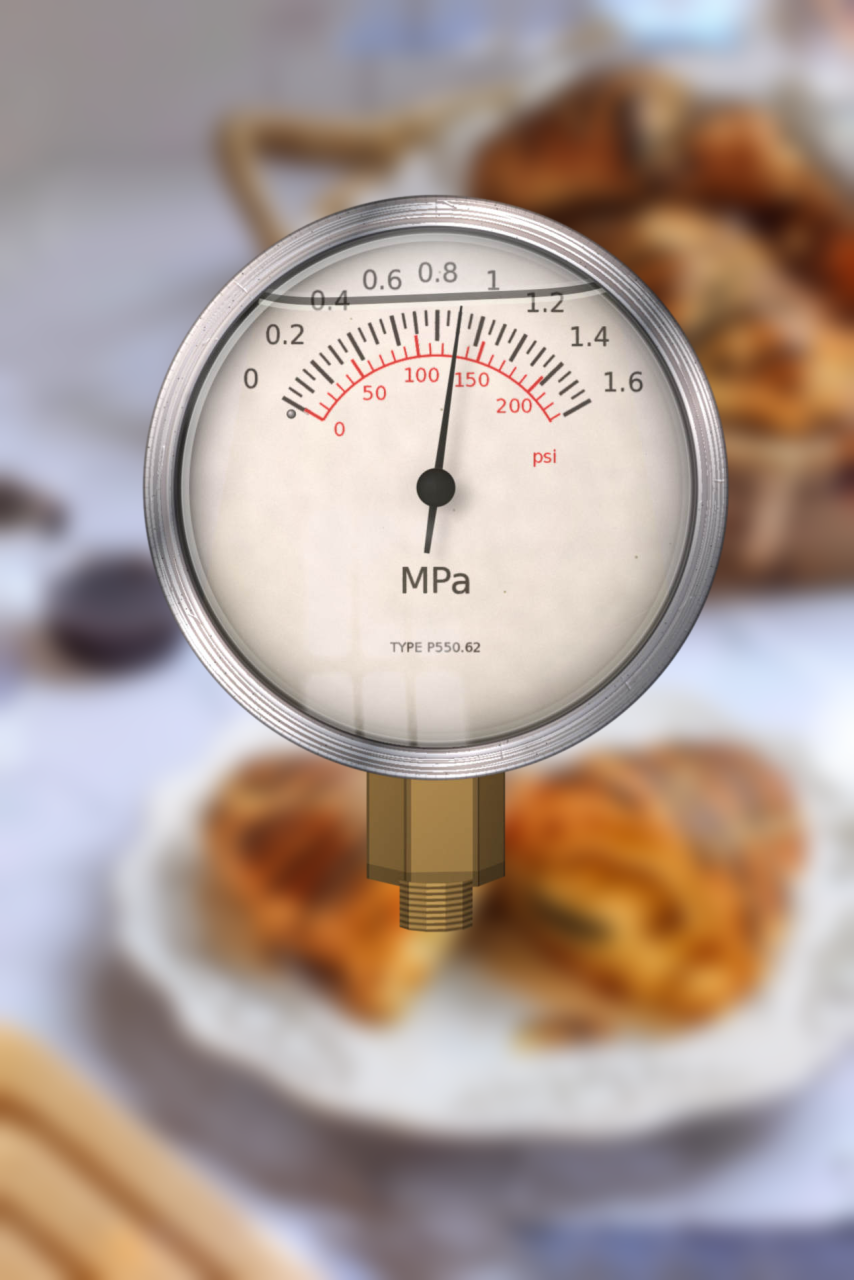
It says 0.9 MPa
